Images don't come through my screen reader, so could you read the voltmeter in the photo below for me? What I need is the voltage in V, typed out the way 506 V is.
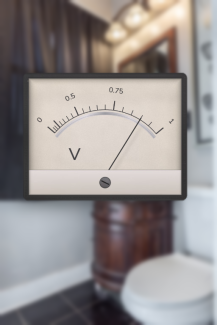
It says 0.9 V
